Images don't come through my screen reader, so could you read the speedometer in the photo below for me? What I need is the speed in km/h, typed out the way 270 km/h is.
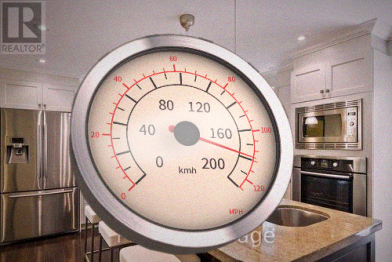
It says 180 km/h
